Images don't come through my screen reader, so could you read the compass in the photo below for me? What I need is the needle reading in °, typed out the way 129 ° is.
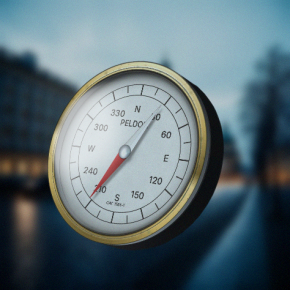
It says 210 °
